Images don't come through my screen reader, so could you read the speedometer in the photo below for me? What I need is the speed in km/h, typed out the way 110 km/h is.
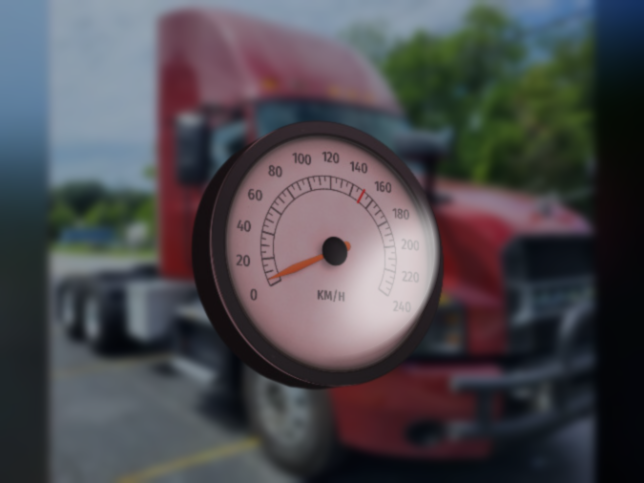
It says 5 km/h
